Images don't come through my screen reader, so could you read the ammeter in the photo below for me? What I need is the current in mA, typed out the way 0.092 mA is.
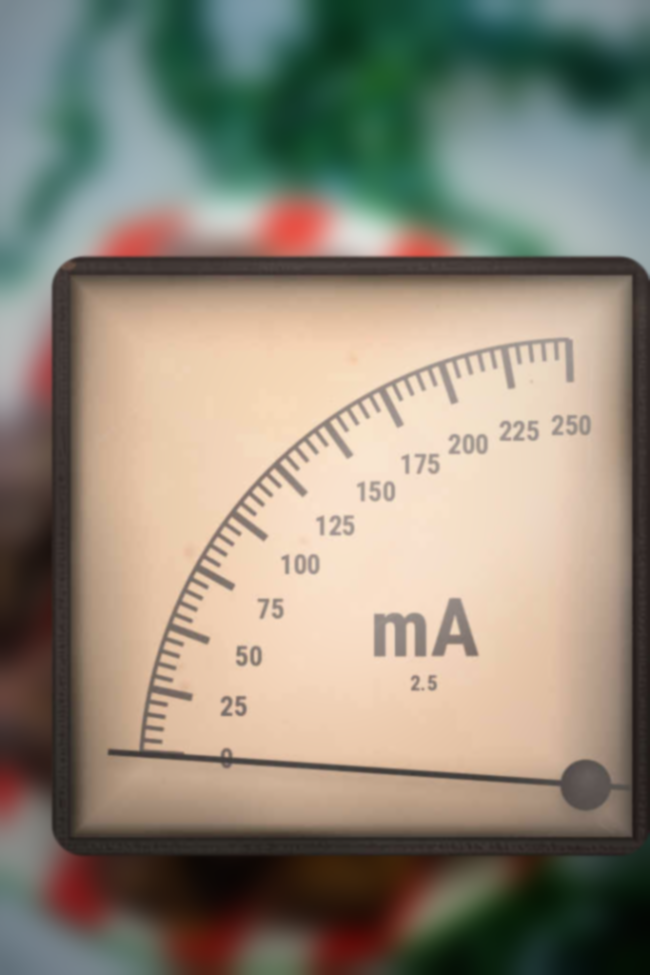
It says 0 mA
